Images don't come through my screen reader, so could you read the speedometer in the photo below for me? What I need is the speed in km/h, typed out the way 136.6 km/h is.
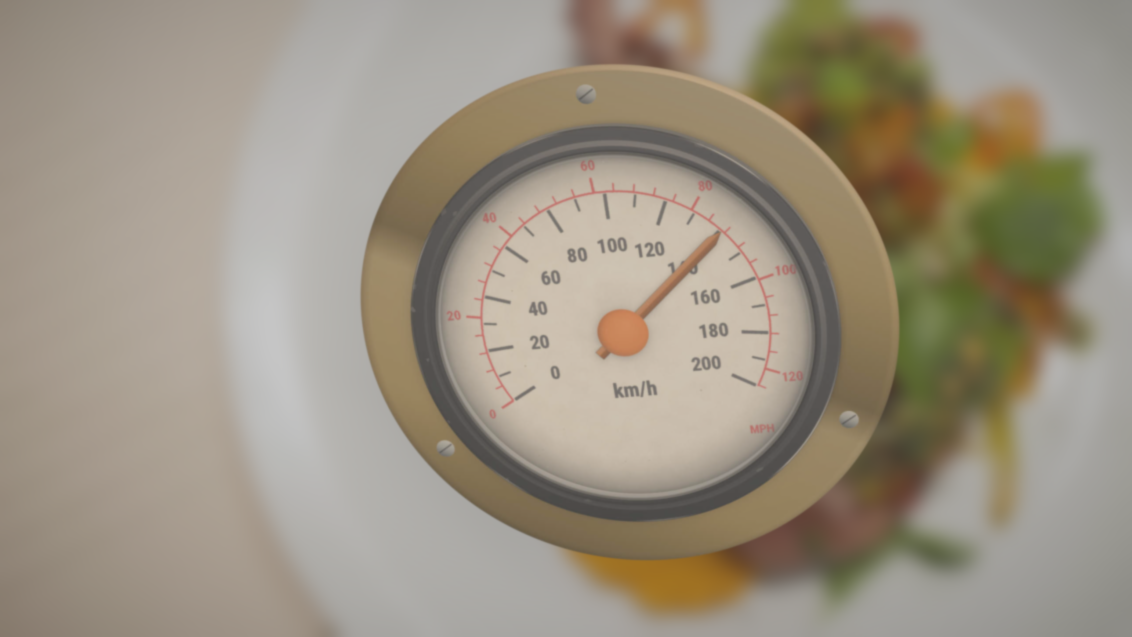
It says 140 km/h
